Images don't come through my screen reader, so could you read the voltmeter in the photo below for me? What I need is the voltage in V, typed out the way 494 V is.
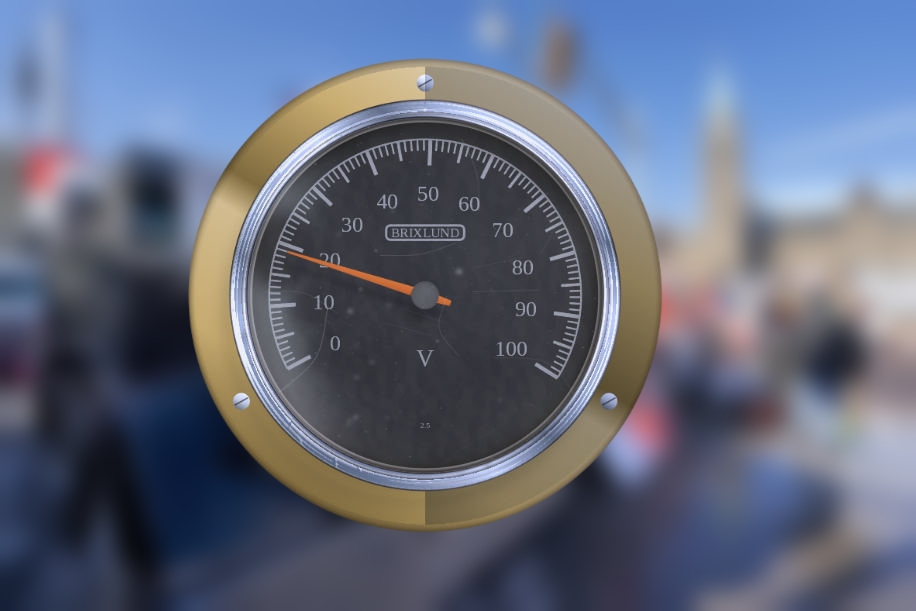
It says 19 V
